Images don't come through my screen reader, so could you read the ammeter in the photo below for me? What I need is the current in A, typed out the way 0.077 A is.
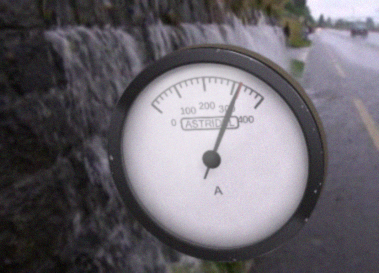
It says 320 A
